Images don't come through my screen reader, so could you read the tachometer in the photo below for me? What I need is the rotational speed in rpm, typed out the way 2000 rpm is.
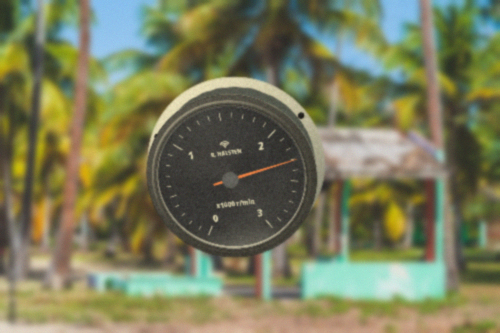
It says 2300 rpm
